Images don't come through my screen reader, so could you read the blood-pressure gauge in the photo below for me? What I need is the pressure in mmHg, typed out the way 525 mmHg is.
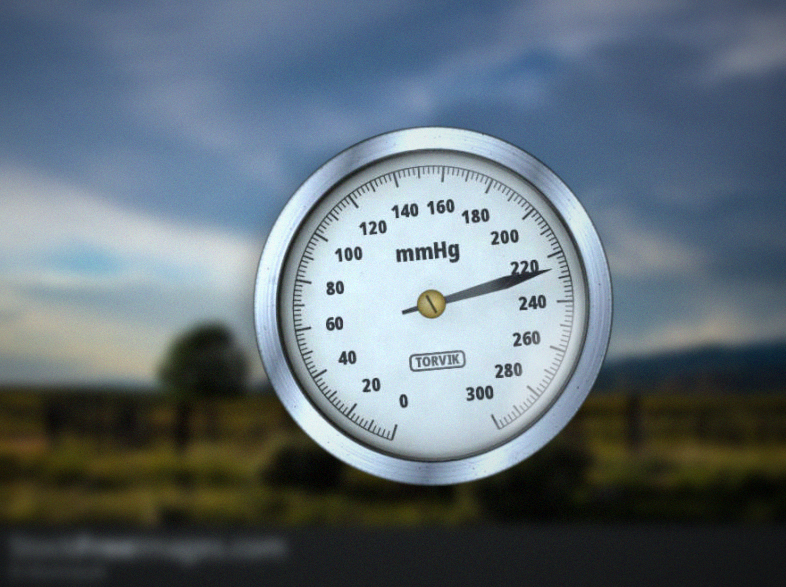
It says 226 mmHg
